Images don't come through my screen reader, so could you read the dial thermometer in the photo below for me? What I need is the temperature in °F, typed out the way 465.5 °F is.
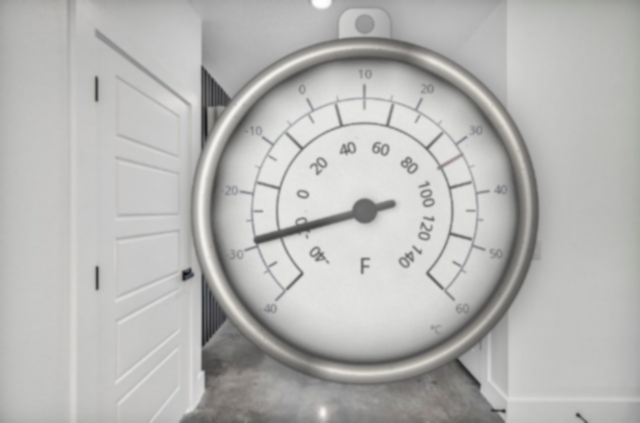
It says -20 °F
